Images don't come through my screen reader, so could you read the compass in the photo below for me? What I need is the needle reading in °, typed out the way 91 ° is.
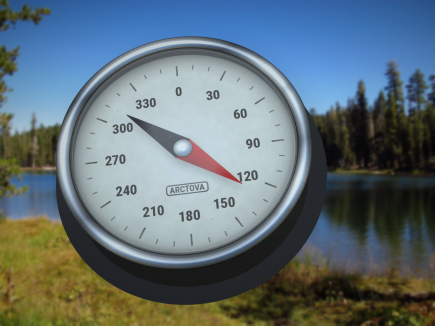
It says 130 °
